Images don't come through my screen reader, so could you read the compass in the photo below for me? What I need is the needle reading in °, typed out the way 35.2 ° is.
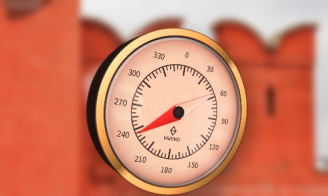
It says 235 °
